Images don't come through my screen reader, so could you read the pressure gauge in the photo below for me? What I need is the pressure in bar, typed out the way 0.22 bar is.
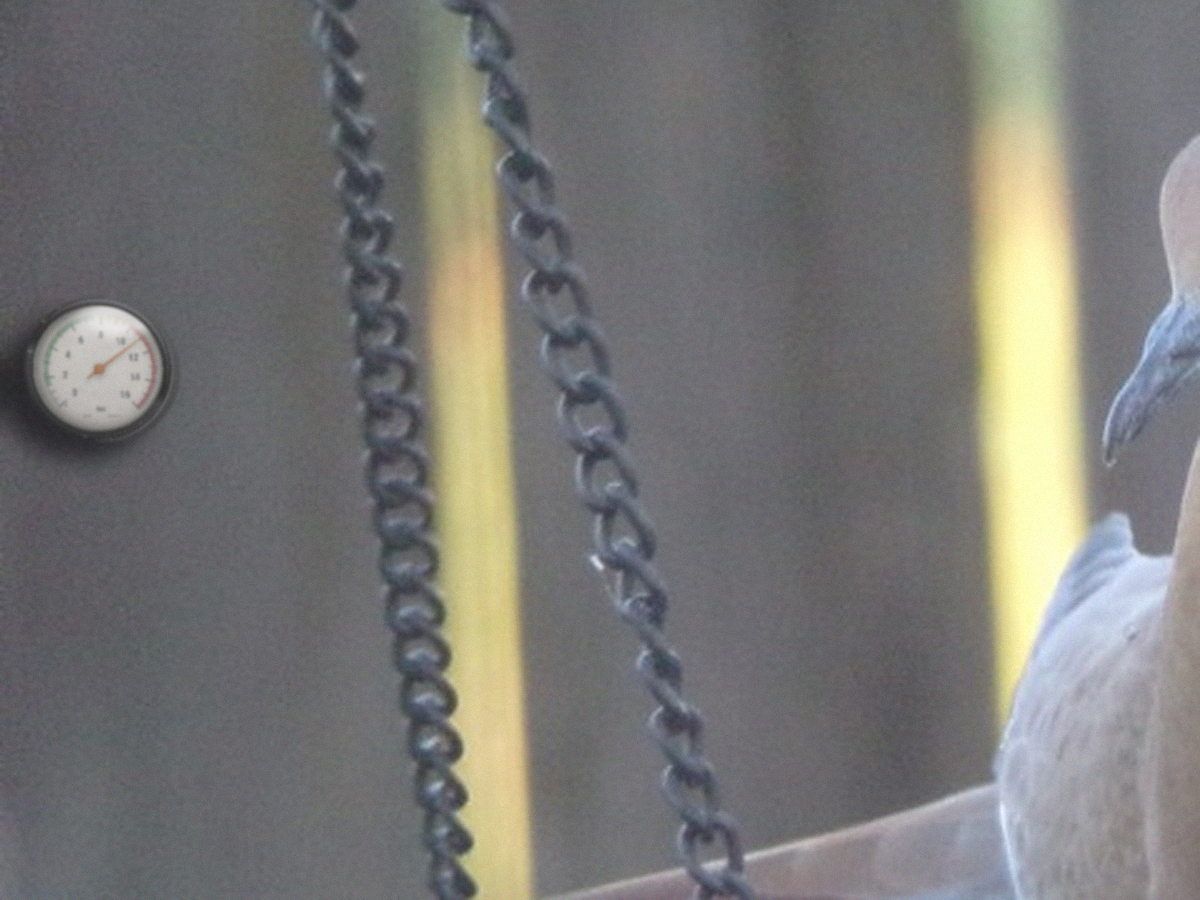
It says 11 bar
